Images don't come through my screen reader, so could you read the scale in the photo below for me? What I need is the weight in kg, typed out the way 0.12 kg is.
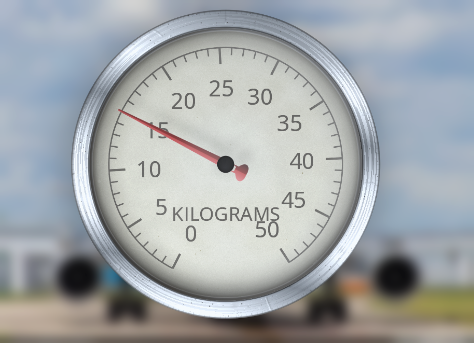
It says 15 kg
